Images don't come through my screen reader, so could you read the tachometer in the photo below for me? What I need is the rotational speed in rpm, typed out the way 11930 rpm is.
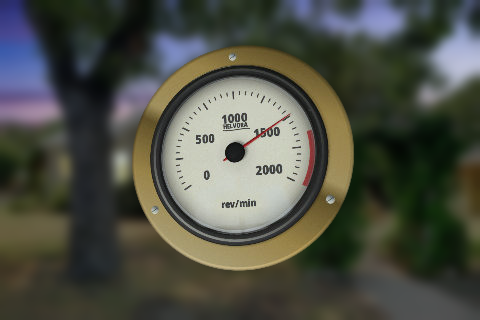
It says 1500 rpm
